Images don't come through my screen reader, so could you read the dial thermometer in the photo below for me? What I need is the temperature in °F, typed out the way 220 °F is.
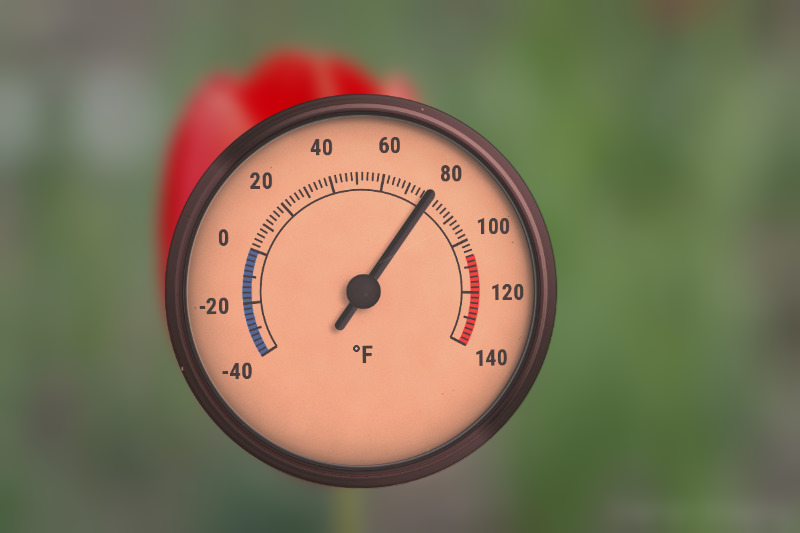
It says 78 °F
